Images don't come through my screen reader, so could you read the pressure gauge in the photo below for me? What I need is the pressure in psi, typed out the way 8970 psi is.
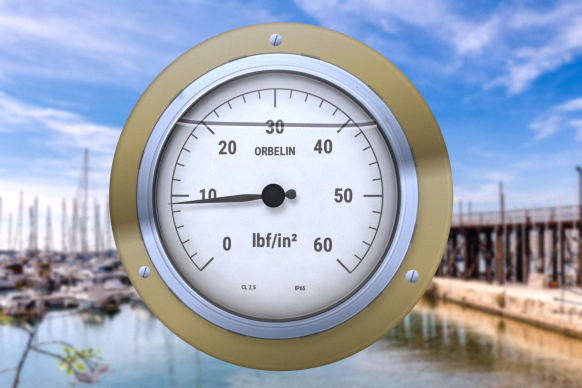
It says 9 psi
